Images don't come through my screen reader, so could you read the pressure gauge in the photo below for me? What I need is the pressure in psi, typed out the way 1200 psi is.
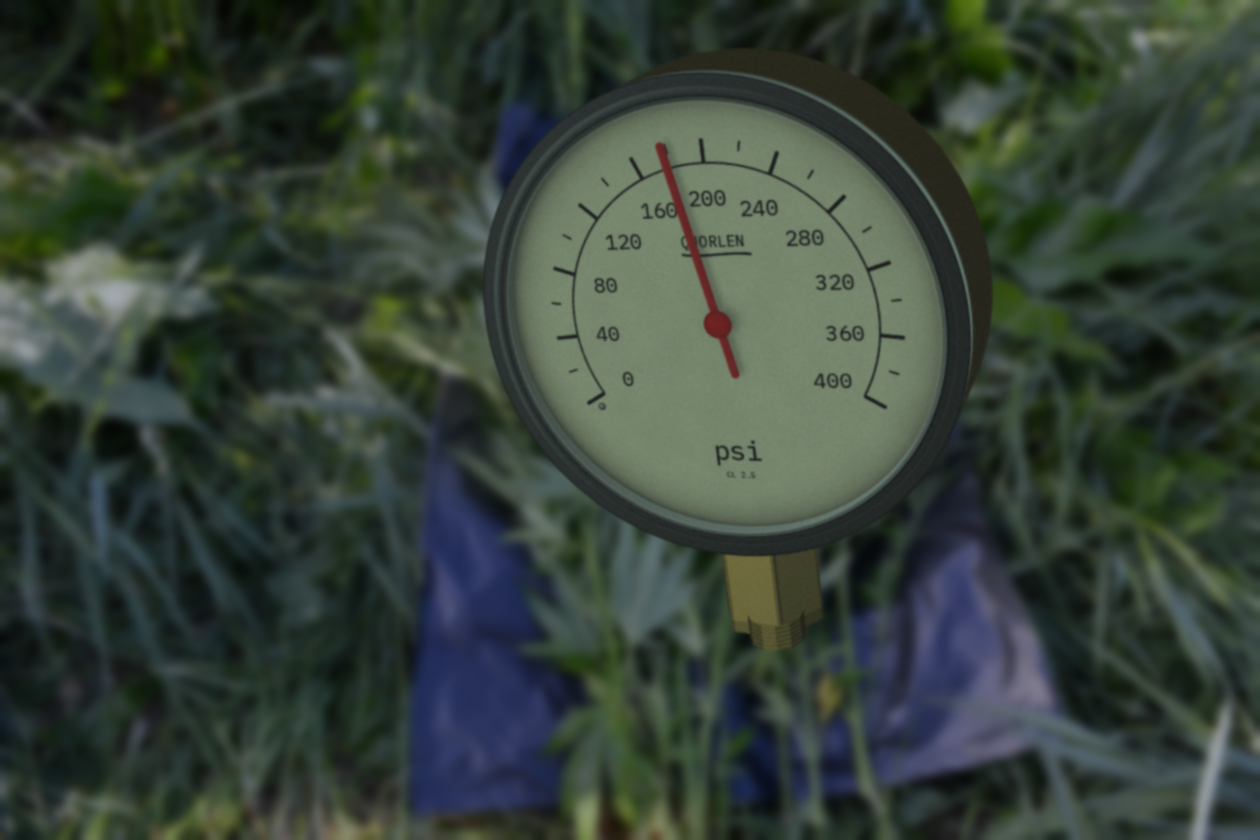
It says 180 psi
